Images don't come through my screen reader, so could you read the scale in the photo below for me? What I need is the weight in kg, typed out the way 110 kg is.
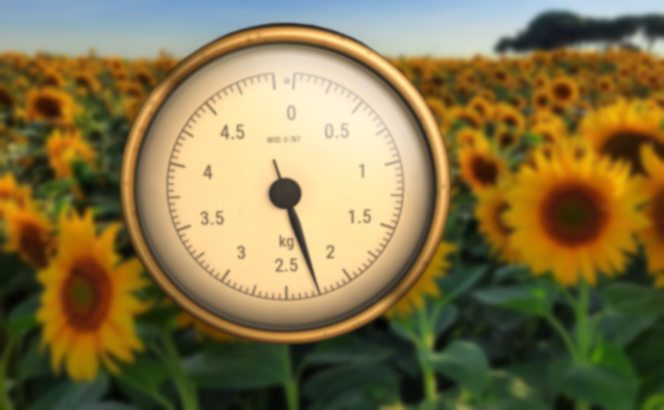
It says 2.25 kg
